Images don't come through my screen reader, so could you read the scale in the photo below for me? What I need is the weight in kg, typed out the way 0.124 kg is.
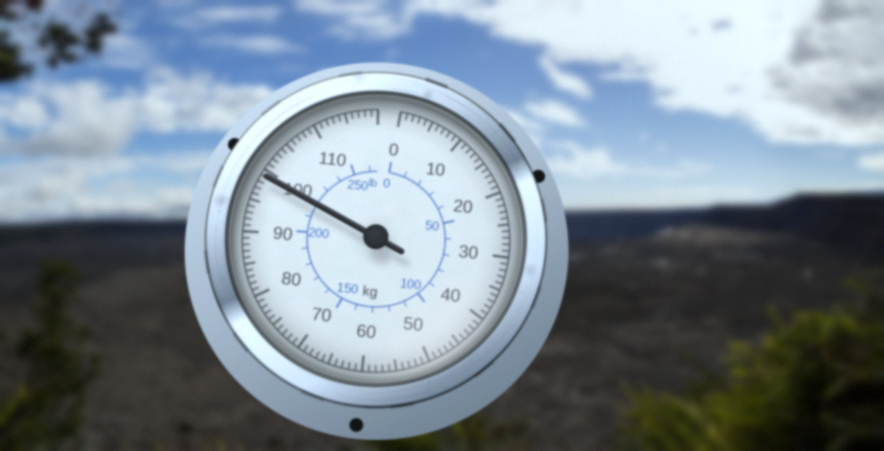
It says 99 kg
